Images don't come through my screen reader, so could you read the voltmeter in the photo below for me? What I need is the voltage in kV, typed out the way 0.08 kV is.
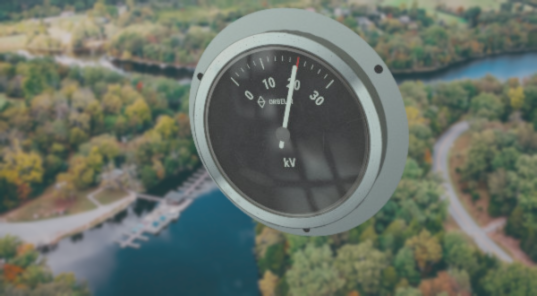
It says 20 kV
